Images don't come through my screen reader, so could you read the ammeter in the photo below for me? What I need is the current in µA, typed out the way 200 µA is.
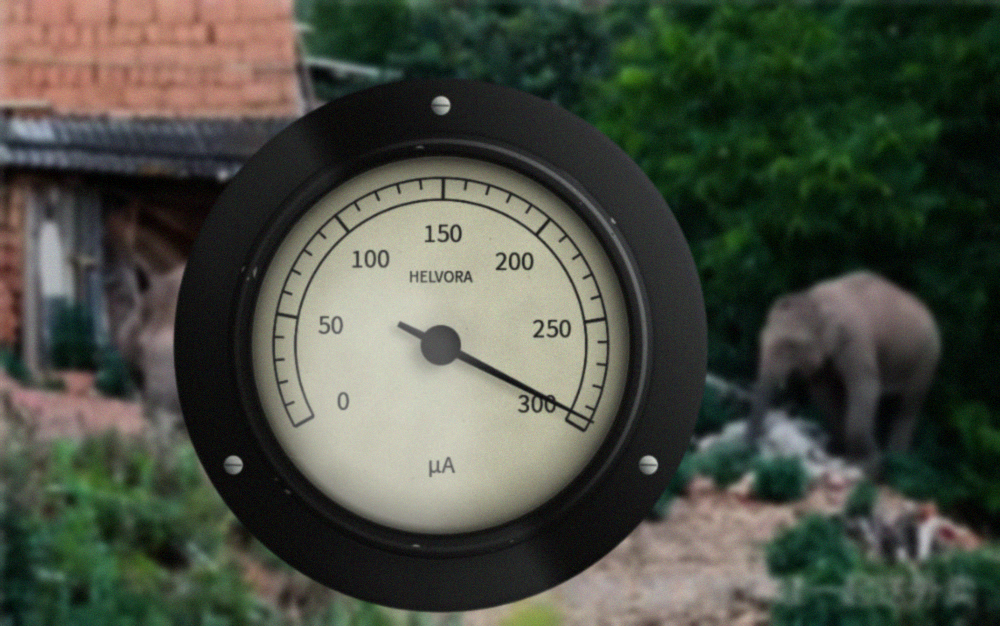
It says 295 µA
